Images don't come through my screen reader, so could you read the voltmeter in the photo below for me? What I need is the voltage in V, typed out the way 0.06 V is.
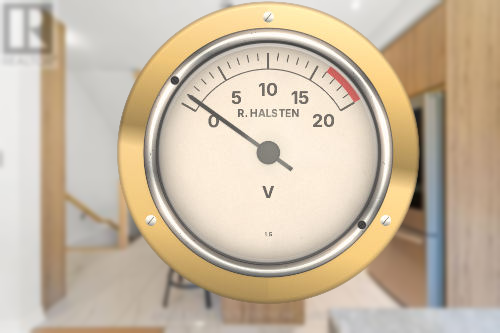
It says 1 V
